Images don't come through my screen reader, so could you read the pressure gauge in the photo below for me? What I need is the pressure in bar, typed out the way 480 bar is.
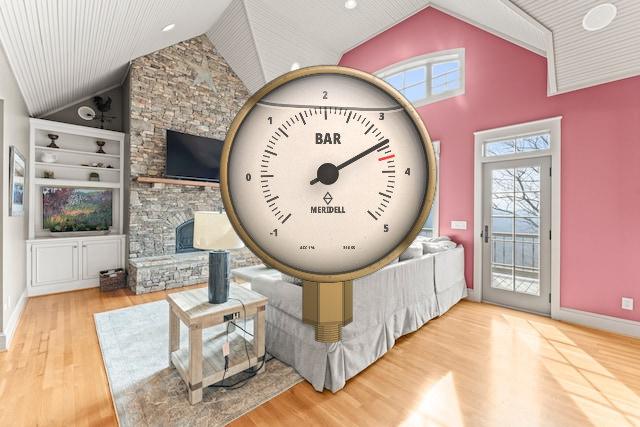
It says 3.4 bar
